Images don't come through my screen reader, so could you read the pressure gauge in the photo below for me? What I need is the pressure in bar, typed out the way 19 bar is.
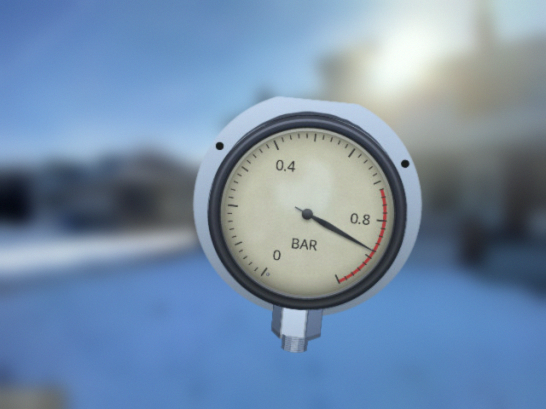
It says 0.88 bar
